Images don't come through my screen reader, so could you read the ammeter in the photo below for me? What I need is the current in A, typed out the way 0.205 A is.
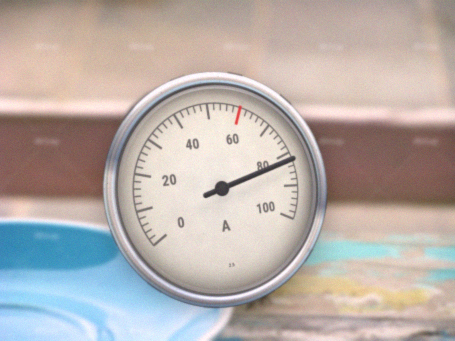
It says 82 A
